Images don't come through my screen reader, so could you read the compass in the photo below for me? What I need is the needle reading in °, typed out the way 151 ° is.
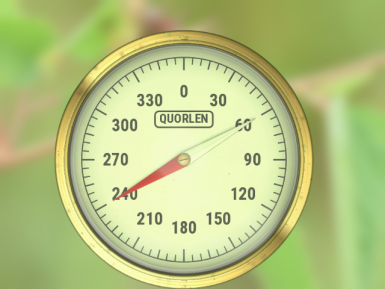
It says 240 °
